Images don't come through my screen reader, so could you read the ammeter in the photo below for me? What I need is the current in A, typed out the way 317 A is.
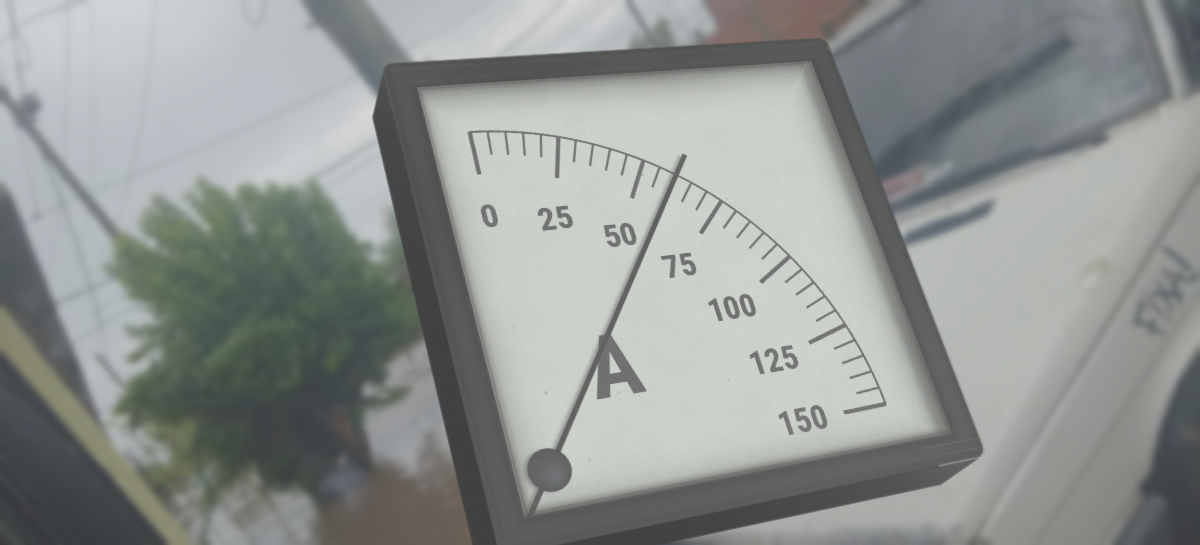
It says 60 A
